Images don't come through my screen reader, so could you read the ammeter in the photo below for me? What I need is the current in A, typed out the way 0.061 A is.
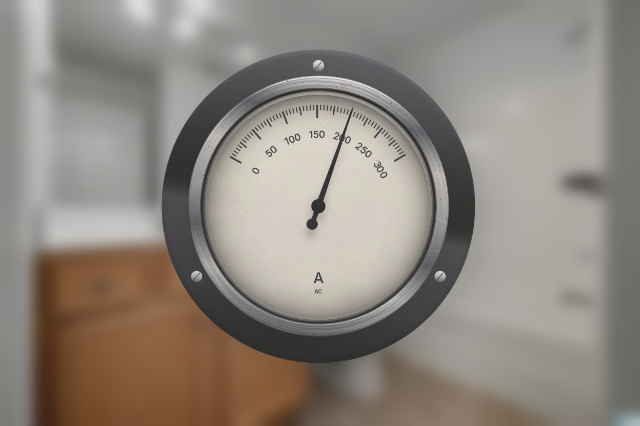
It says 200 A
